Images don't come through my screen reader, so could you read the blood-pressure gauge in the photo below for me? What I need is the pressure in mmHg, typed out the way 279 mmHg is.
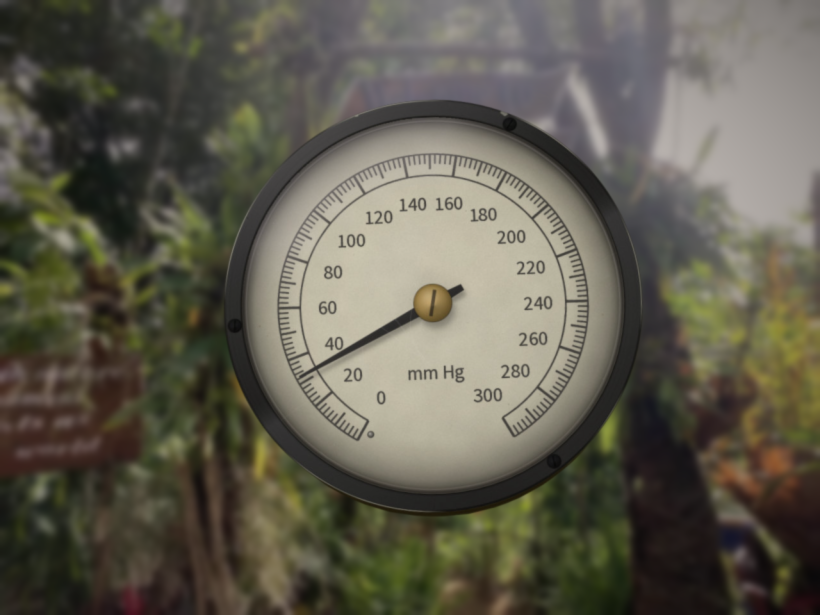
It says 32 mmHg
